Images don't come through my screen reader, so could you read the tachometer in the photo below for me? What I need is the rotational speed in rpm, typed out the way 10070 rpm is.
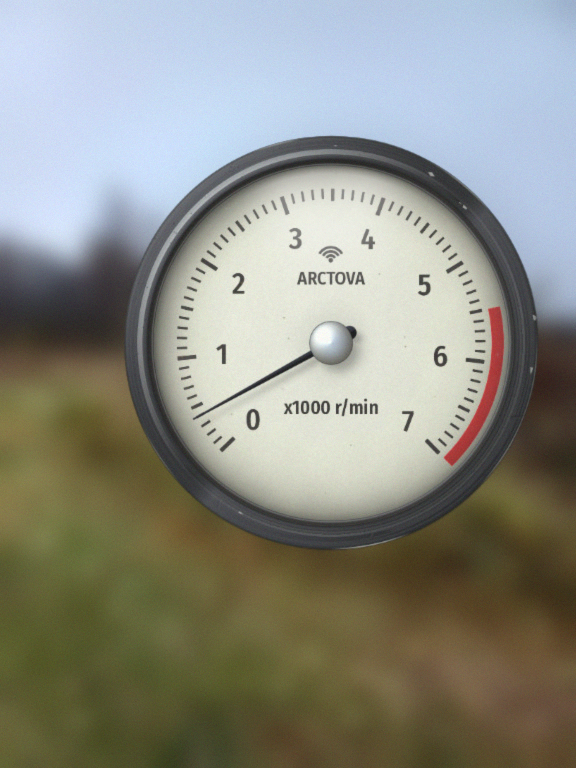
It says 400 rpm
